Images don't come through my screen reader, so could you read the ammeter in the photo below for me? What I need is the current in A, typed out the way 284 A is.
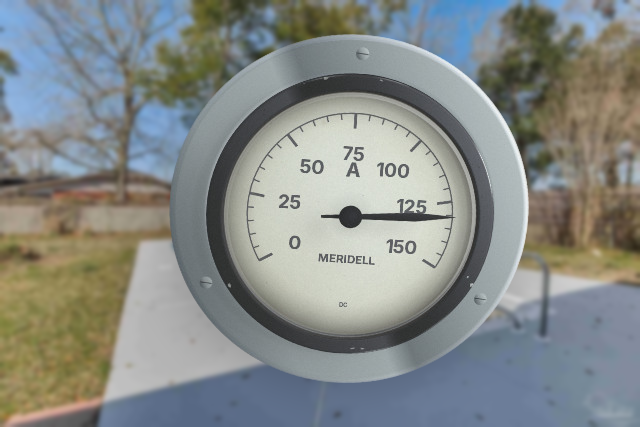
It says 130 A
